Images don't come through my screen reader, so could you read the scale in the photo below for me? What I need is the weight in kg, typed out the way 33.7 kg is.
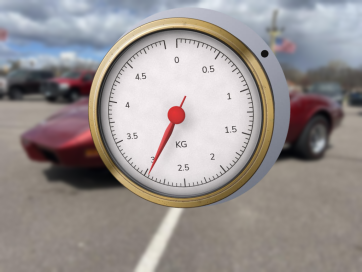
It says 2.95 kg
